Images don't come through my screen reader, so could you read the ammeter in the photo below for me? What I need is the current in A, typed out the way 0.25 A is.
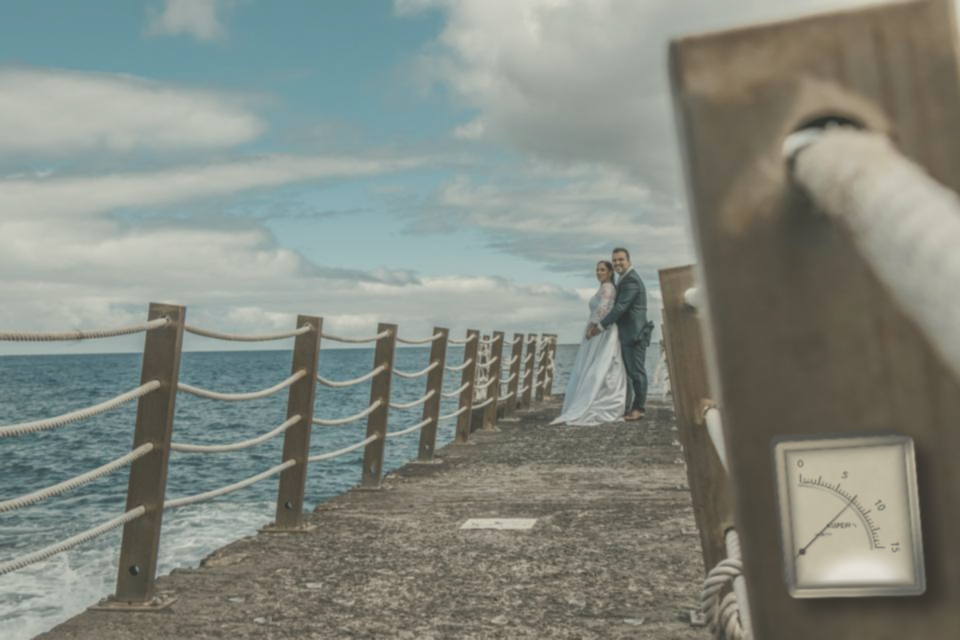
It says 7.5 A
